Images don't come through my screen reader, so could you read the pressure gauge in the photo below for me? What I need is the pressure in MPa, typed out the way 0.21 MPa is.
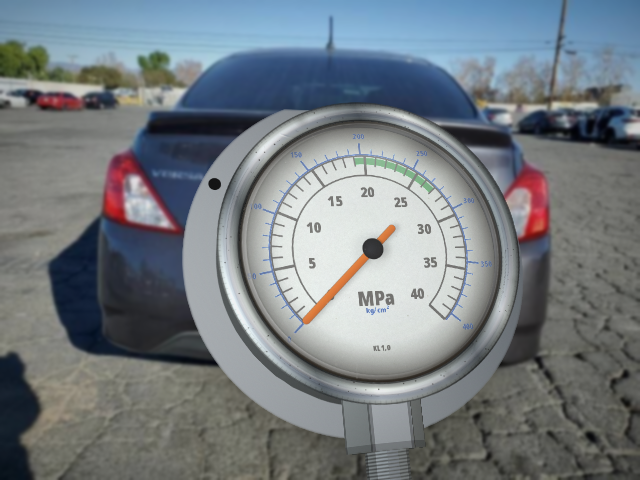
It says 0 MPa
